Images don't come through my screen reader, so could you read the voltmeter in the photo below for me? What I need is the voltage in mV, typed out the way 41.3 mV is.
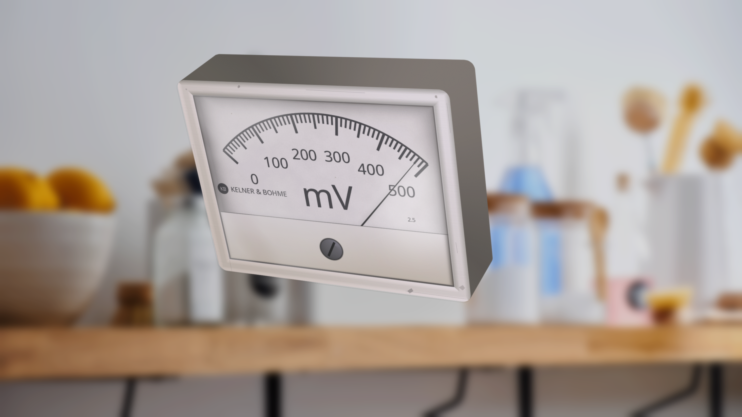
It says 480 mV
